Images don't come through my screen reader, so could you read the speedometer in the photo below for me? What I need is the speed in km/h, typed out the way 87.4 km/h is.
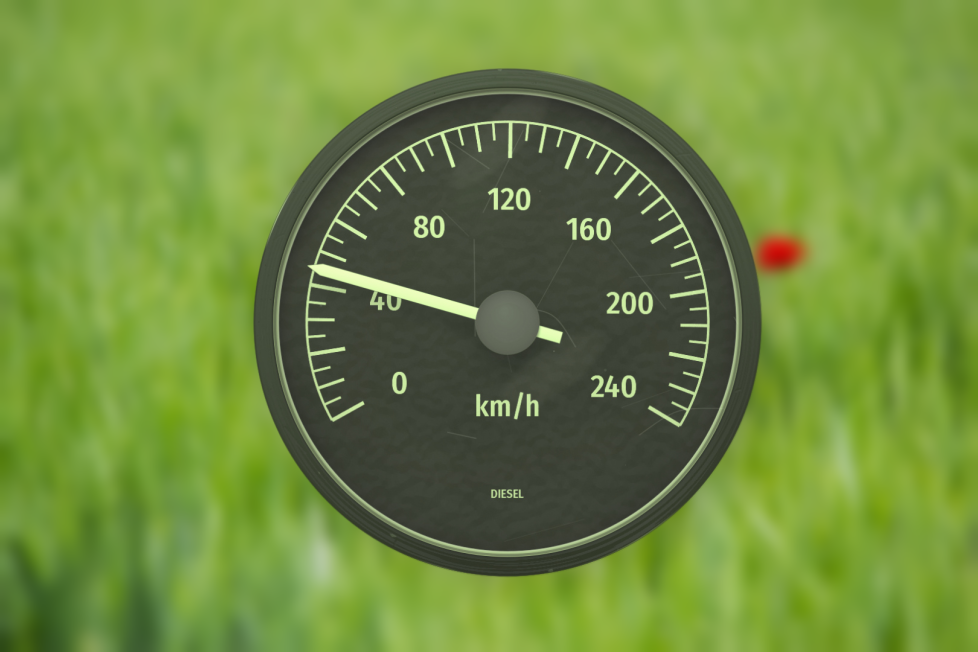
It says 45 km/h
